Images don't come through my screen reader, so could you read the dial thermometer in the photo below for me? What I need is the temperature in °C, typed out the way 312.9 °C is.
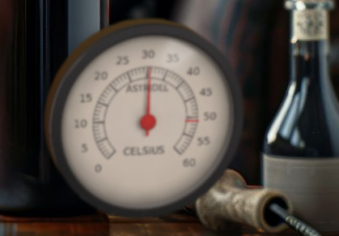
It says 30 °C
